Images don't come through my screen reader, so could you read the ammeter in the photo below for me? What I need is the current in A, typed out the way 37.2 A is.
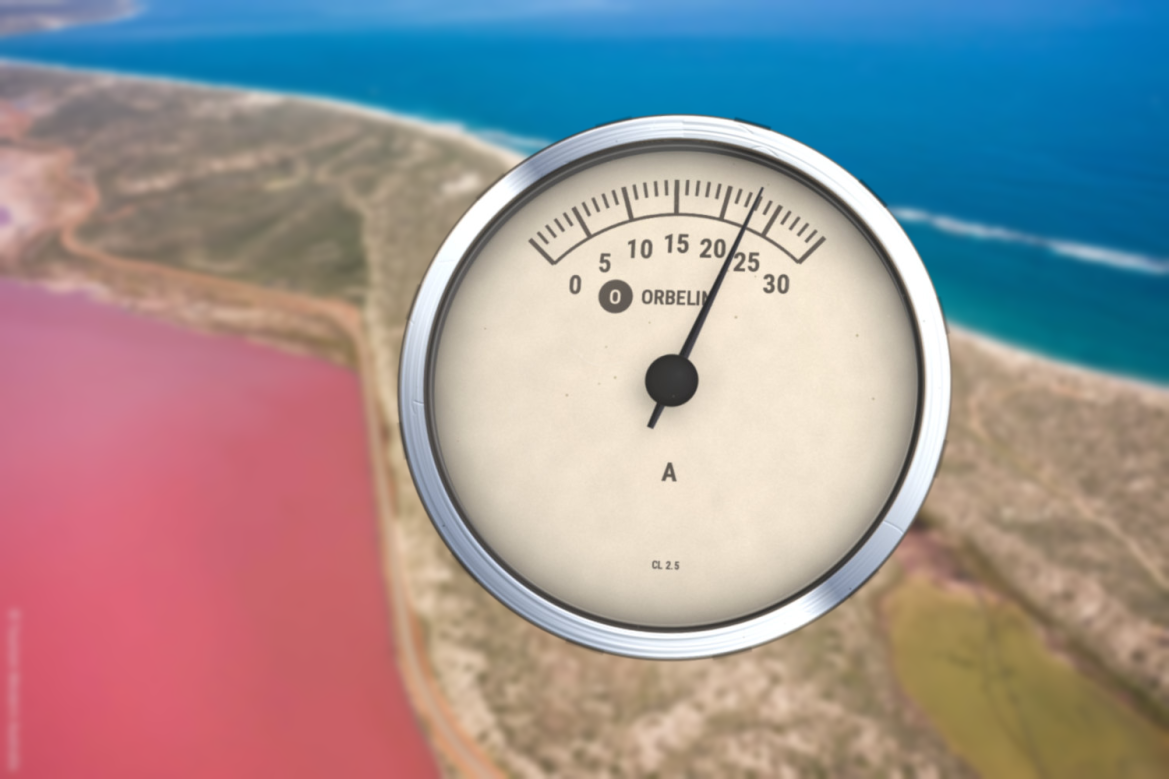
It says 23 A
